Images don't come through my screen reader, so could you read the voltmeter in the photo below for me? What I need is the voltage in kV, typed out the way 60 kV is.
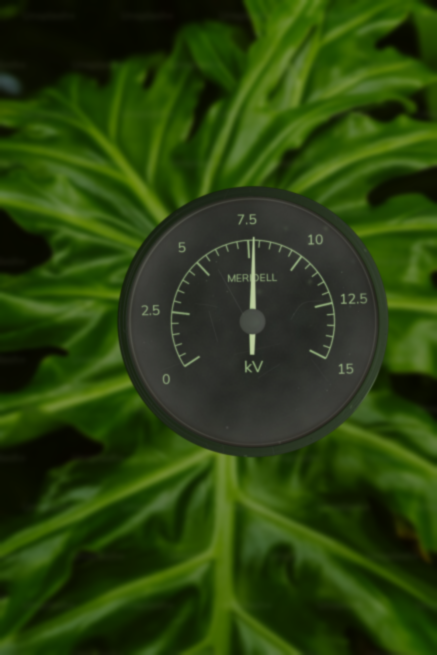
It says 7.75 kV
